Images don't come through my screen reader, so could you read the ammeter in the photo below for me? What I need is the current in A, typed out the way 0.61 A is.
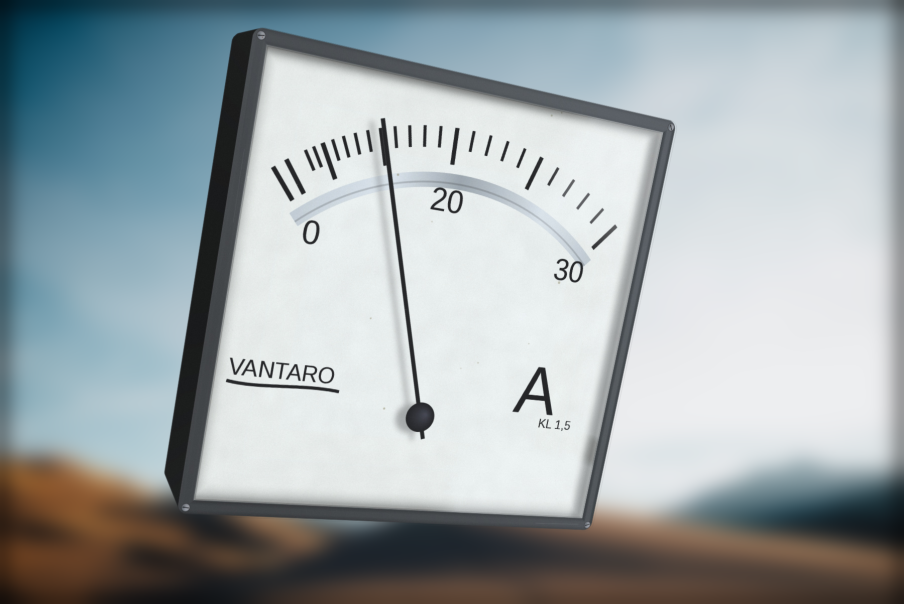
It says 15 A
